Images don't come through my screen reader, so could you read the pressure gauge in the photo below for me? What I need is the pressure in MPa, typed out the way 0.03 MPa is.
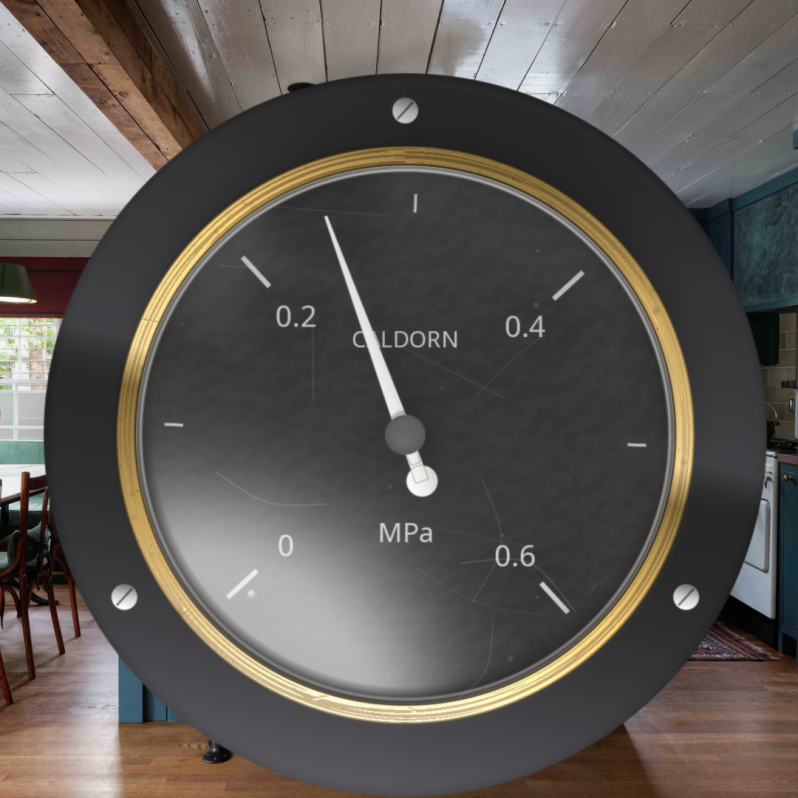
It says 0.25 MPa
